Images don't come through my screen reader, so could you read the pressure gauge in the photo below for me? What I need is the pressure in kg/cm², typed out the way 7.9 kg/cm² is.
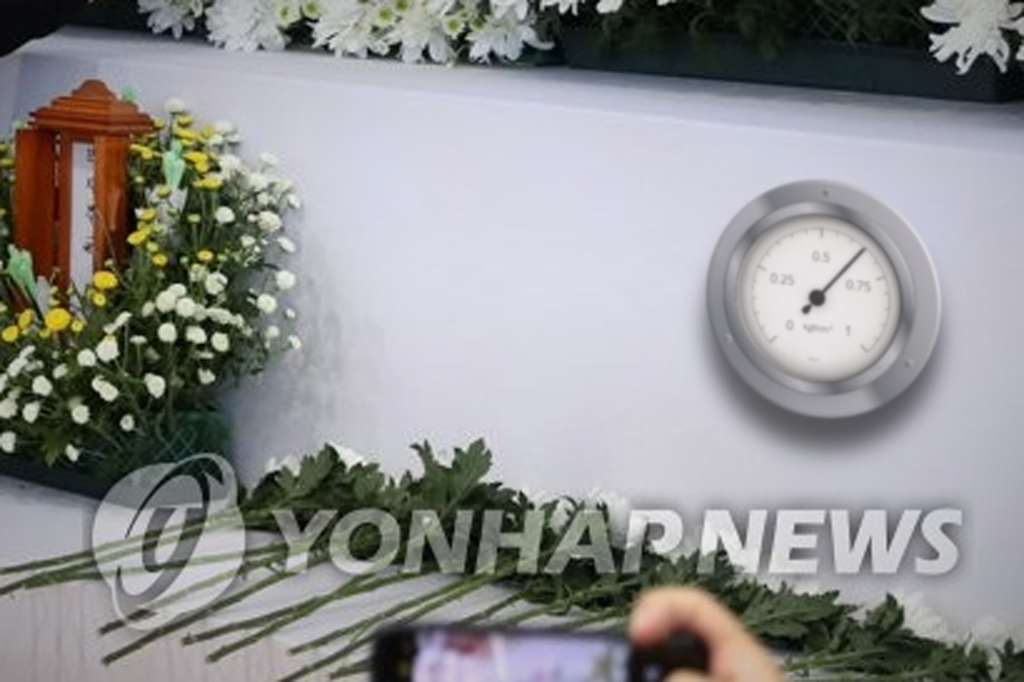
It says 0.65 kg/cm²
